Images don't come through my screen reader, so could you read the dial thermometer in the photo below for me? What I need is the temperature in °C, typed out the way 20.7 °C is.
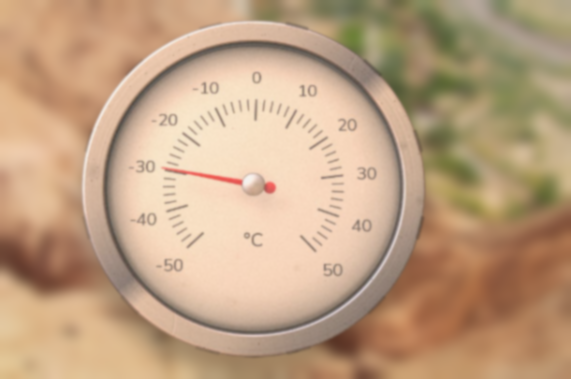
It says -30 °C
